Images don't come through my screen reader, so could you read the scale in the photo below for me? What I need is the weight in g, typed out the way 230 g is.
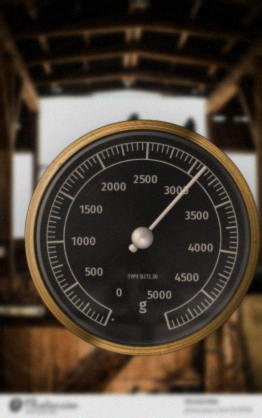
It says 3100 g
